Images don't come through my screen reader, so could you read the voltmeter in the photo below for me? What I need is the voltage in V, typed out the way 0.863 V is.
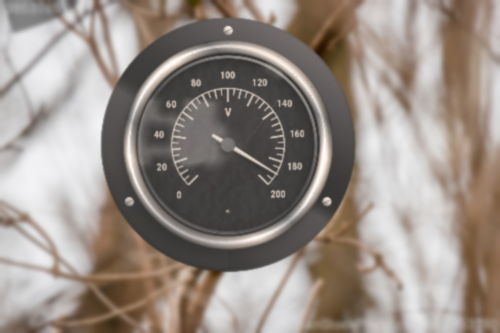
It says 190 V
